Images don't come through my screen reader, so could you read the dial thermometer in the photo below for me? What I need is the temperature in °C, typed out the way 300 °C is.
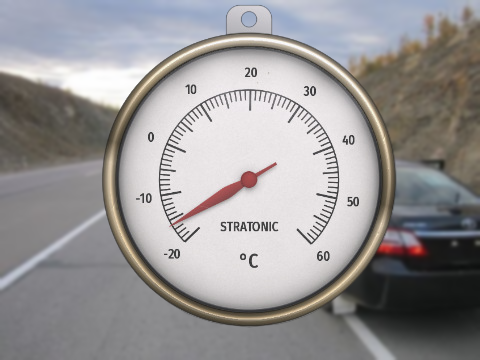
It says -16 °C
